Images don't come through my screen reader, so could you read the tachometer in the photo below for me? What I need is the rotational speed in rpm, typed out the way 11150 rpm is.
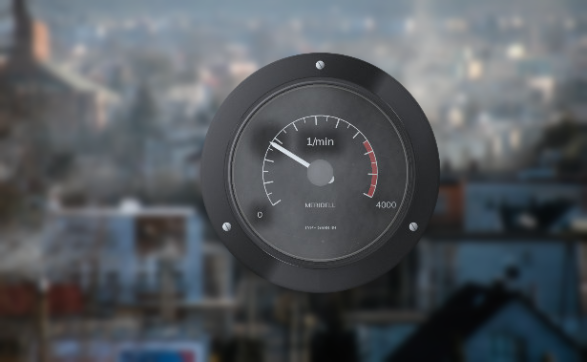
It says 1100 rpm
